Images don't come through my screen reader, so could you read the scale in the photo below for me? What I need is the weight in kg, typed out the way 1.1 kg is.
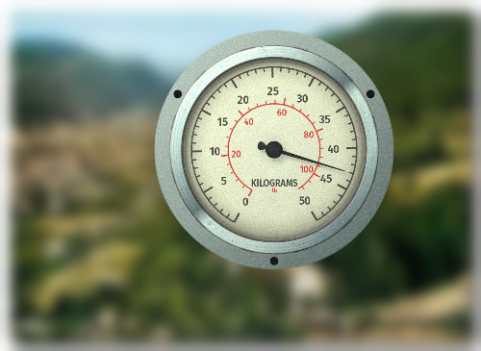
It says 43 kg
